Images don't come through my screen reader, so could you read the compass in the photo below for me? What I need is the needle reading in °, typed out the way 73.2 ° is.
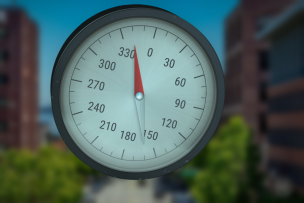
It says 340 °
